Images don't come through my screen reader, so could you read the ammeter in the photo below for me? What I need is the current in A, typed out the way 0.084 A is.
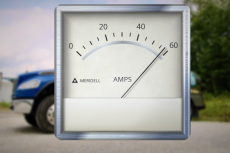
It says 57.5 A
